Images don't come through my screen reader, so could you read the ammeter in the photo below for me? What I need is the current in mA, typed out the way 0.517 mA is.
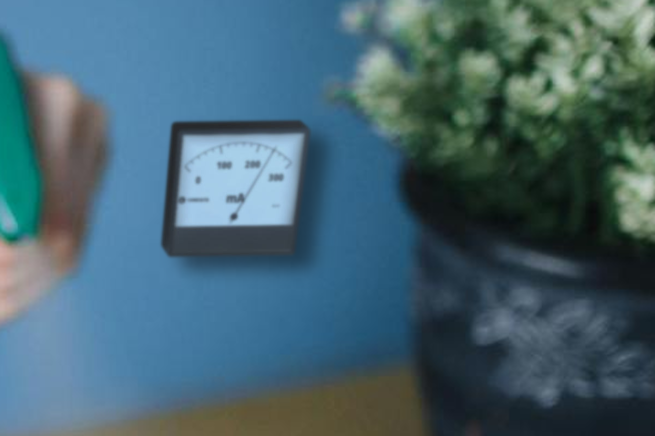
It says 240 mA
